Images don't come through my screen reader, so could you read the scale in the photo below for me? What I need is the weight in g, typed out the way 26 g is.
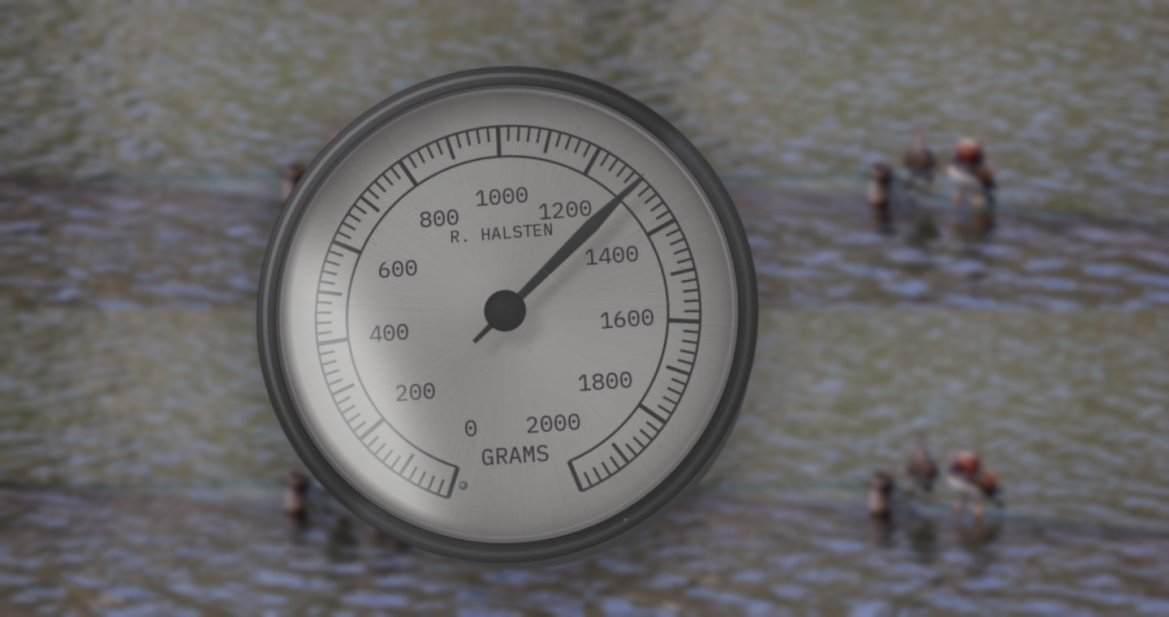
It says 1300 g
